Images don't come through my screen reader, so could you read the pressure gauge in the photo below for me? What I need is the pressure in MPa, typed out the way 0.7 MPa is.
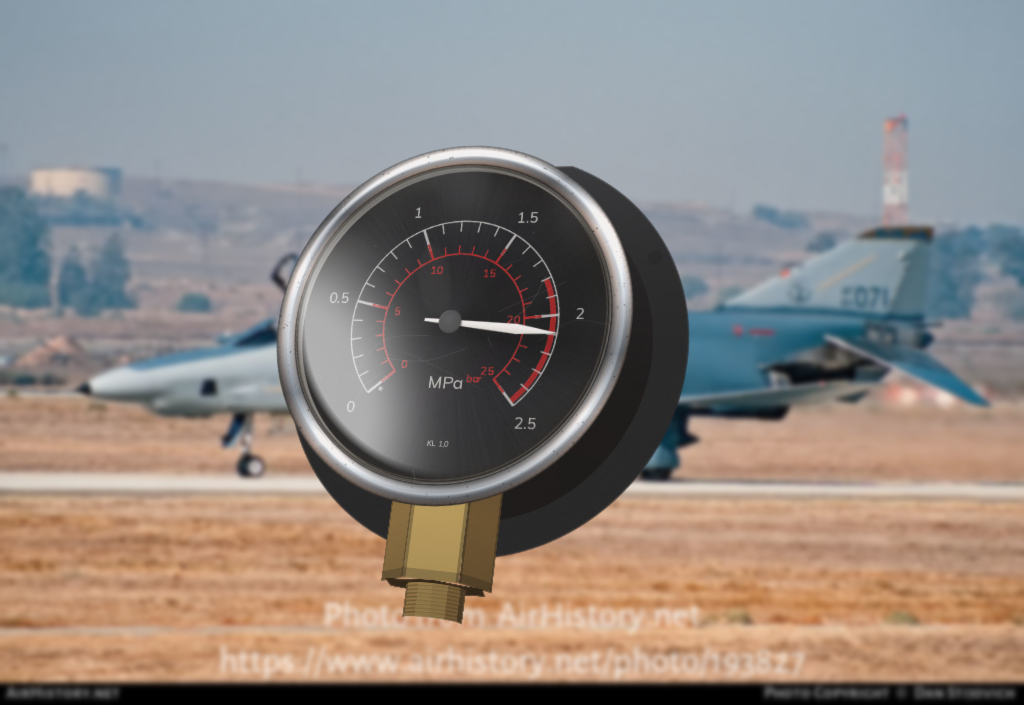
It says 2.1 MPa
